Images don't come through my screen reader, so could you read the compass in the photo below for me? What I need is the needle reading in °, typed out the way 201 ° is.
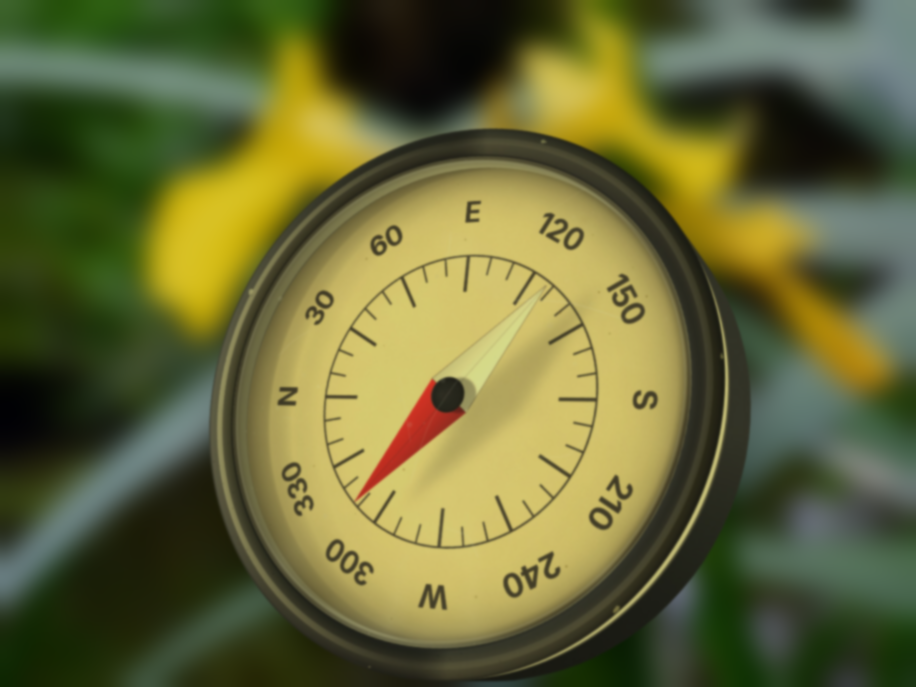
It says 310 °
